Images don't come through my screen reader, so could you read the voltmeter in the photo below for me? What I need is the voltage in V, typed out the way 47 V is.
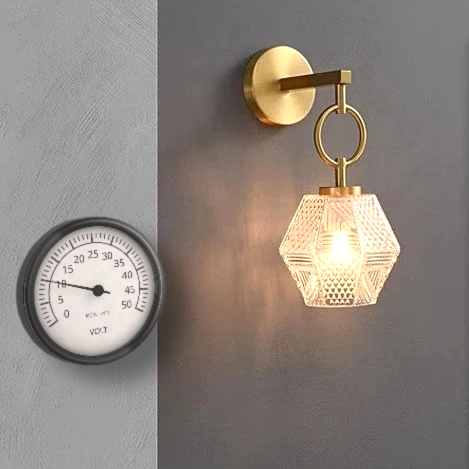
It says 10 V
